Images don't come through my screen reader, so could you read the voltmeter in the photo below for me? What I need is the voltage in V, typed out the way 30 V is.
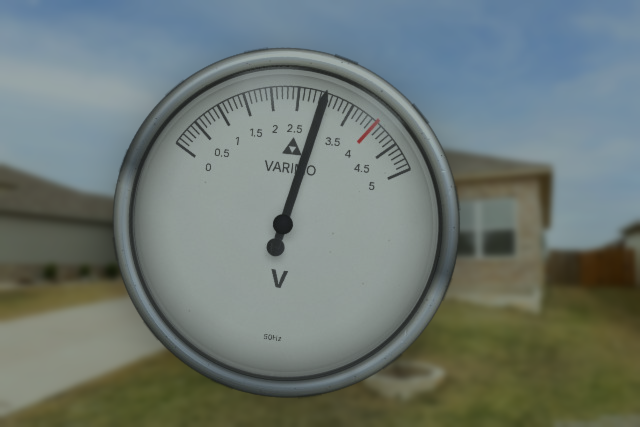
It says 3 V
